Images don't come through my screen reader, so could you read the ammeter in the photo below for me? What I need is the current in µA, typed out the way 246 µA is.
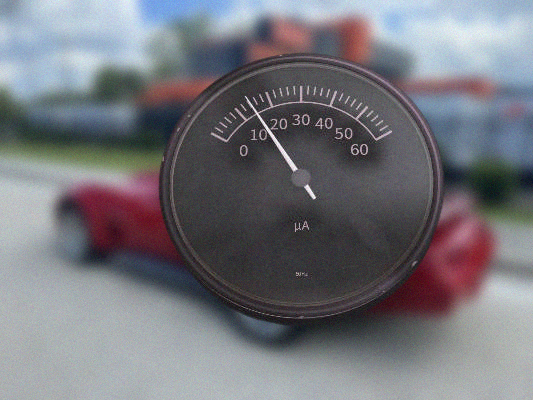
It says 14 µA
